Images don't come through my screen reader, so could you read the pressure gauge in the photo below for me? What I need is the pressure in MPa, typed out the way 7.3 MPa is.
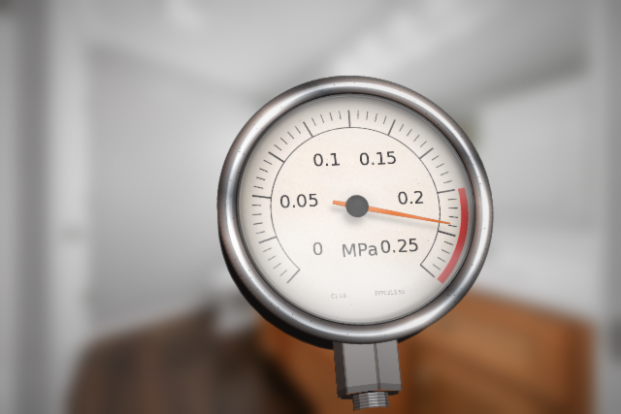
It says 0.22 MPa
